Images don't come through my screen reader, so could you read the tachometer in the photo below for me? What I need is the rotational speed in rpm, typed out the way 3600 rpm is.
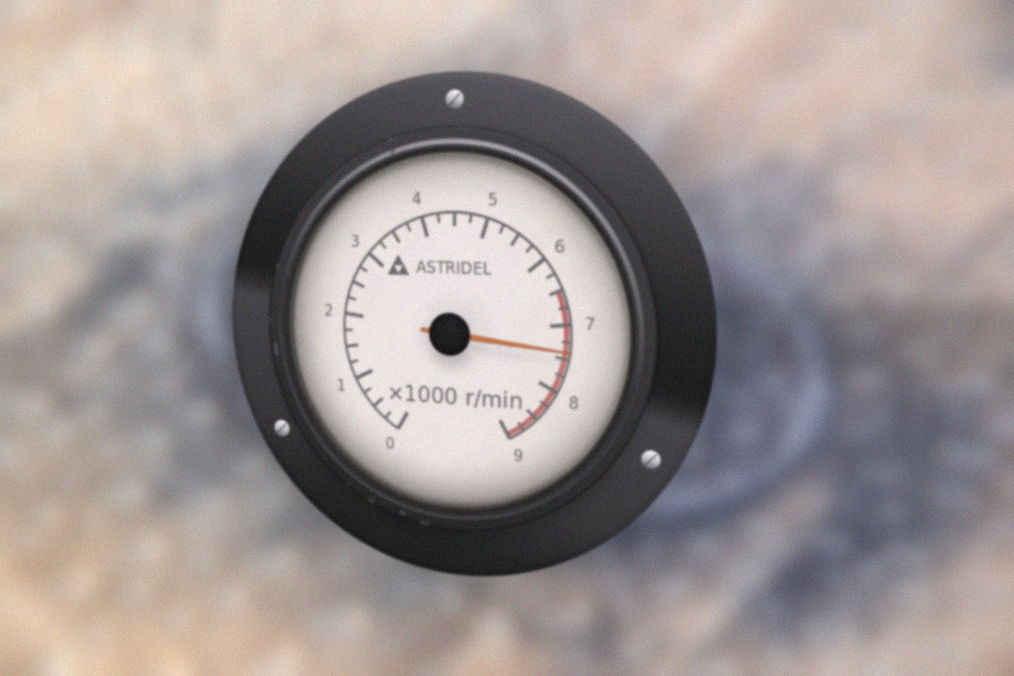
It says 7375 rpm
